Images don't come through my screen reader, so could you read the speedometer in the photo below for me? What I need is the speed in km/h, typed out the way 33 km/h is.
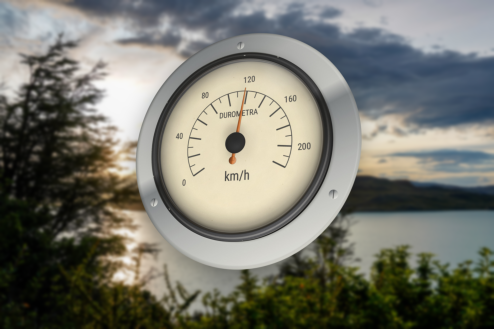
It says 120 km/h
